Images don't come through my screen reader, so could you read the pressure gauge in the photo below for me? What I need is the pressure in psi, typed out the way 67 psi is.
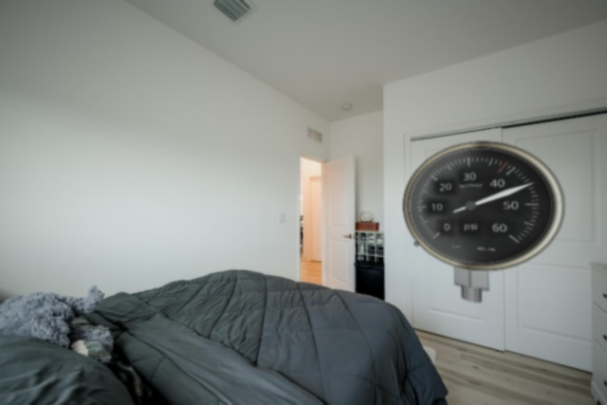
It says 45 psi
